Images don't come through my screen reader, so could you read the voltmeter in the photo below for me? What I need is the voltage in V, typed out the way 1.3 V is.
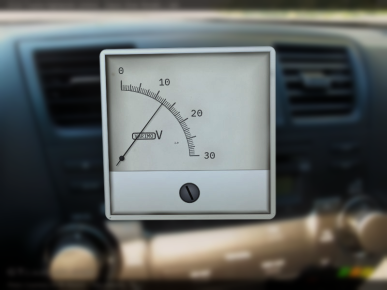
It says 12.5 V
